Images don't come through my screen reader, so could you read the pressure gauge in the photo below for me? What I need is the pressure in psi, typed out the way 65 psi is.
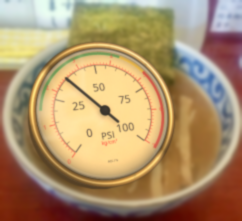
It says 35 psi
